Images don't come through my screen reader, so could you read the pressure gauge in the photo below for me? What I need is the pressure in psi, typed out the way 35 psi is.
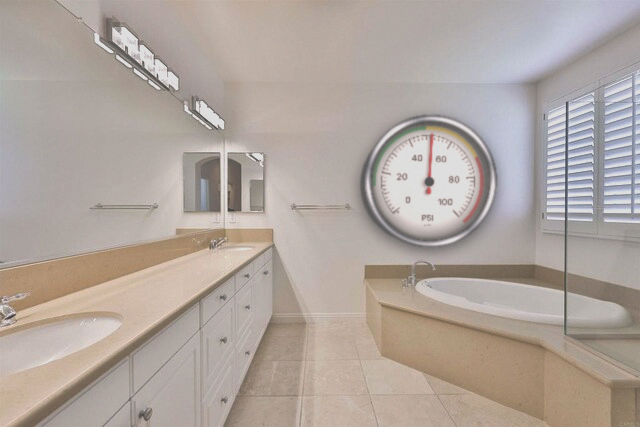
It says 50 psi
